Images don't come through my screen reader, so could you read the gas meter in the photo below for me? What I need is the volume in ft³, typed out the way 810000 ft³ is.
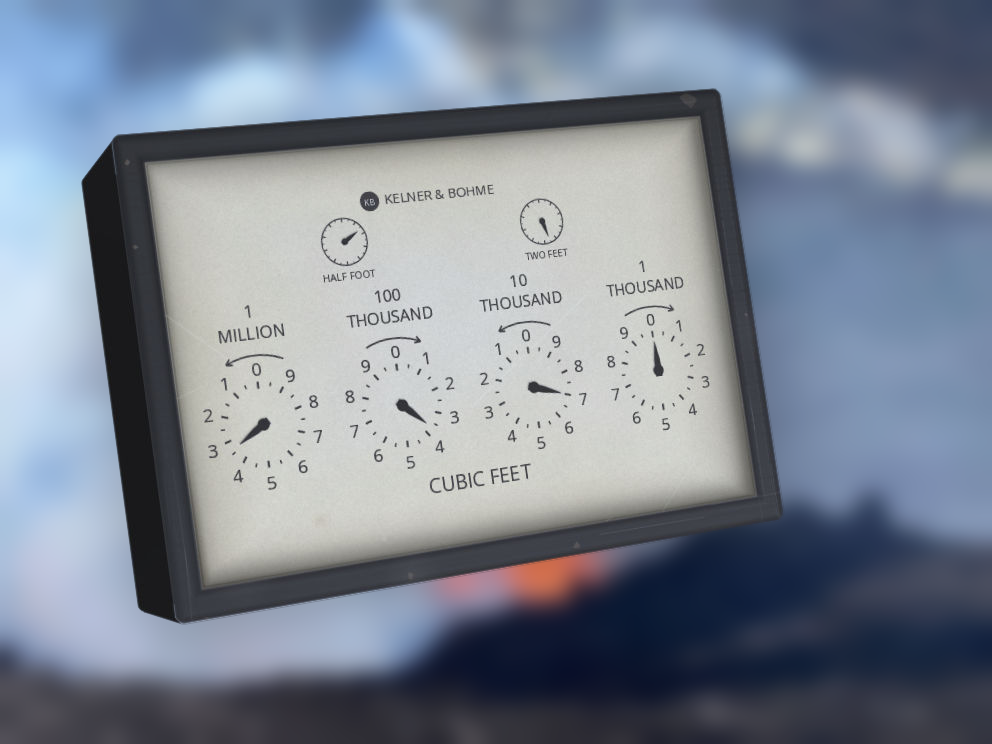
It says 337000 ft³
